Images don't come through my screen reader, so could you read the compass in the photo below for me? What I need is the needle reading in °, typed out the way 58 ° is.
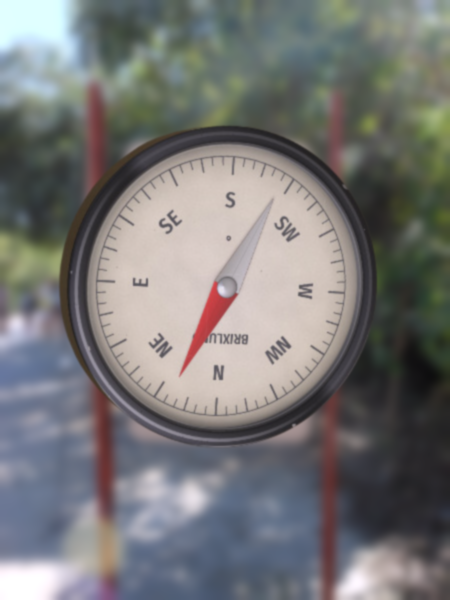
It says 25 °
